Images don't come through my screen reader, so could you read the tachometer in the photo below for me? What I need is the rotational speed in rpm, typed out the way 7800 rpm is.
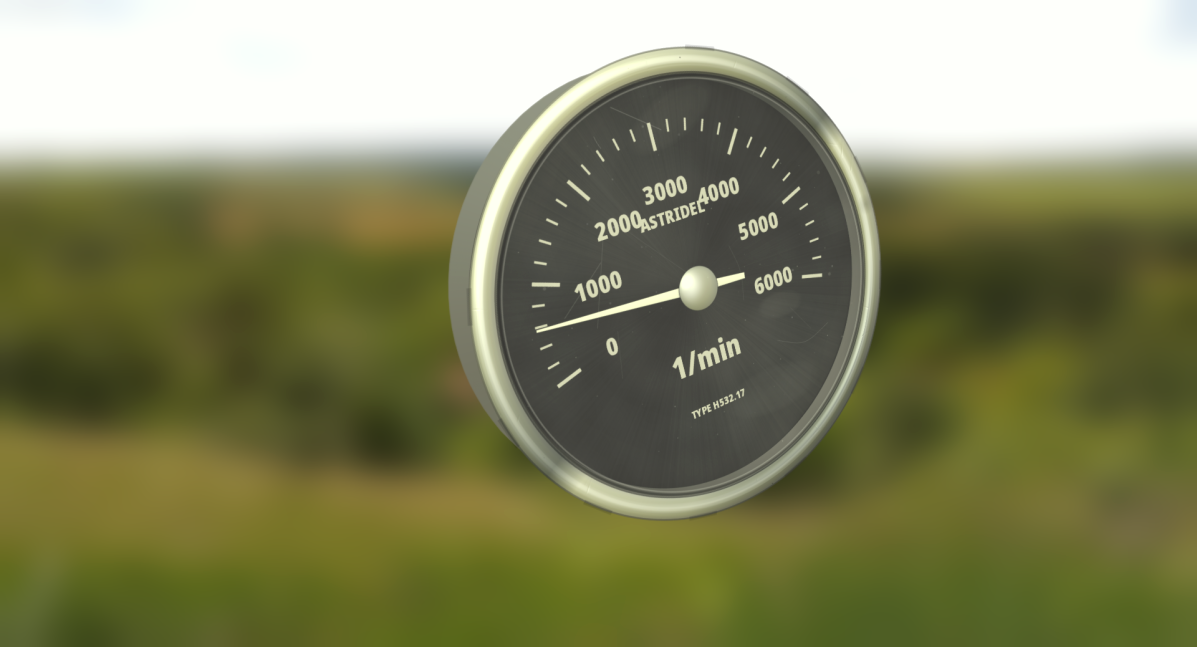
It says 600 rpm
